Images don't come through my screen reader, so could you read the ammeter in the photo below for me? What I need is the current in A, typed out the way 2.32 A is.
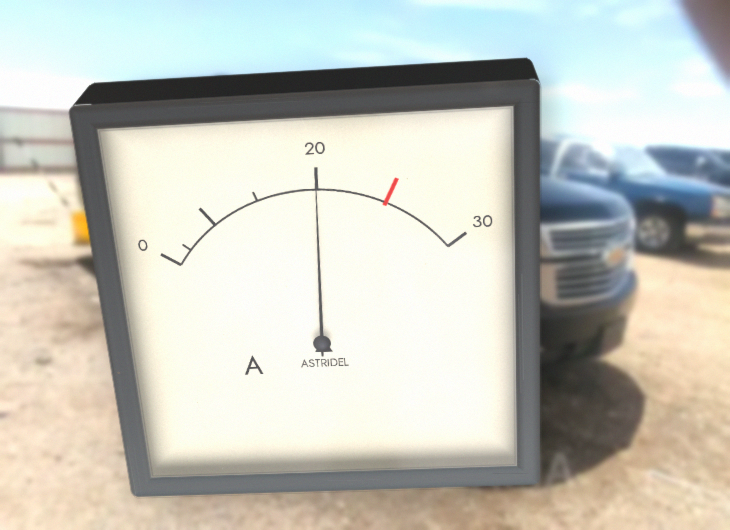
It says 20 A
